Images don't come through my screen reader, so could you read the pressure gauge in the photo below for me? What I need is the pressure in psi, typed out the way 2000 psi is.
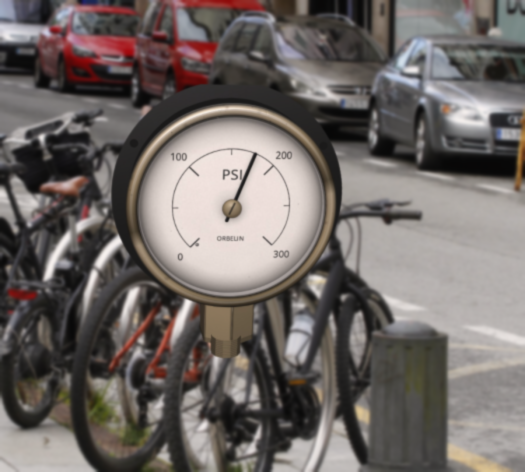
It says 175 psi
